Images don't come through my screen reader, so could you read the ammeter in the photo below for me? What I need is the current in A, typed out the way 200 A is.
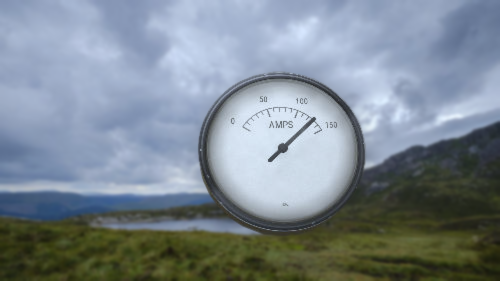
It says 130 A
